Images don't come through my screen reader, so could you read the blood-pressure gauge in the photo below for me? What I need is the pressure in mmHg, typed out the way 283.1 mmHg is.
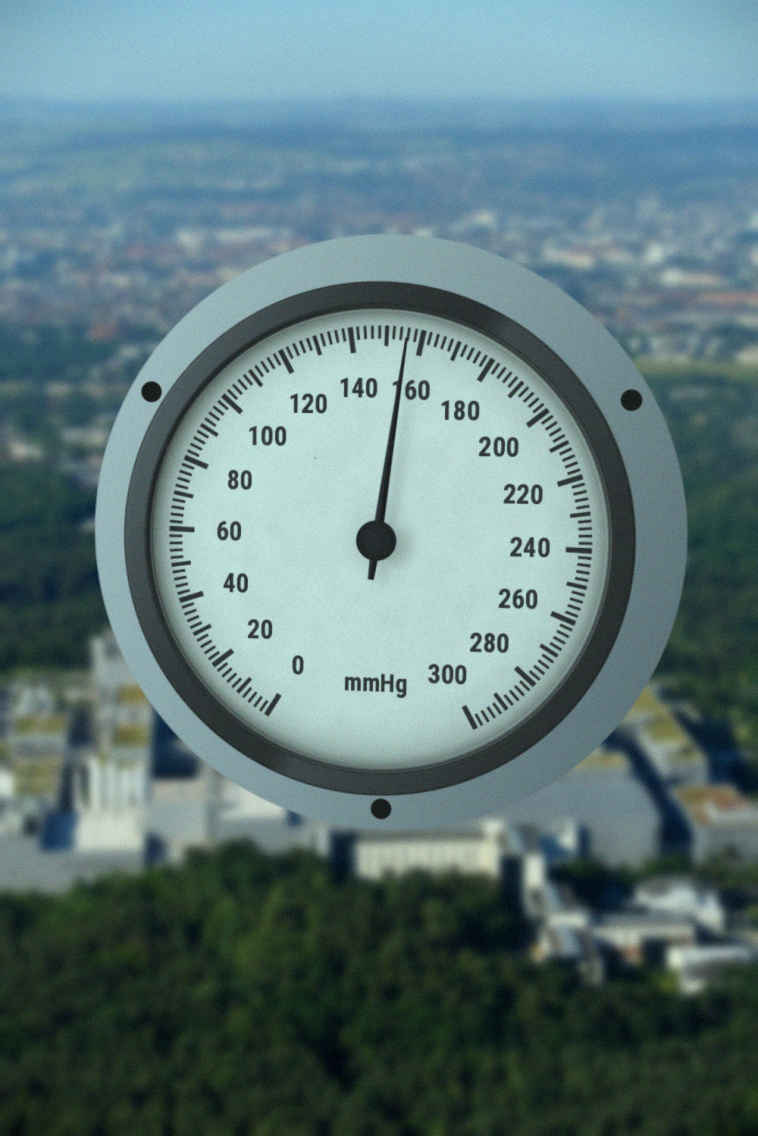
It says 156 mmHg
